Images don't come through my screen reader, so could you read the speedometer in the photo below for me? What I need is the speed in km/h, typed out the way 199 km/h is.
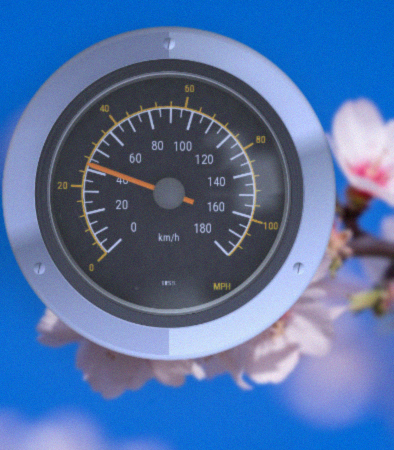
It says 42.5 km/h
